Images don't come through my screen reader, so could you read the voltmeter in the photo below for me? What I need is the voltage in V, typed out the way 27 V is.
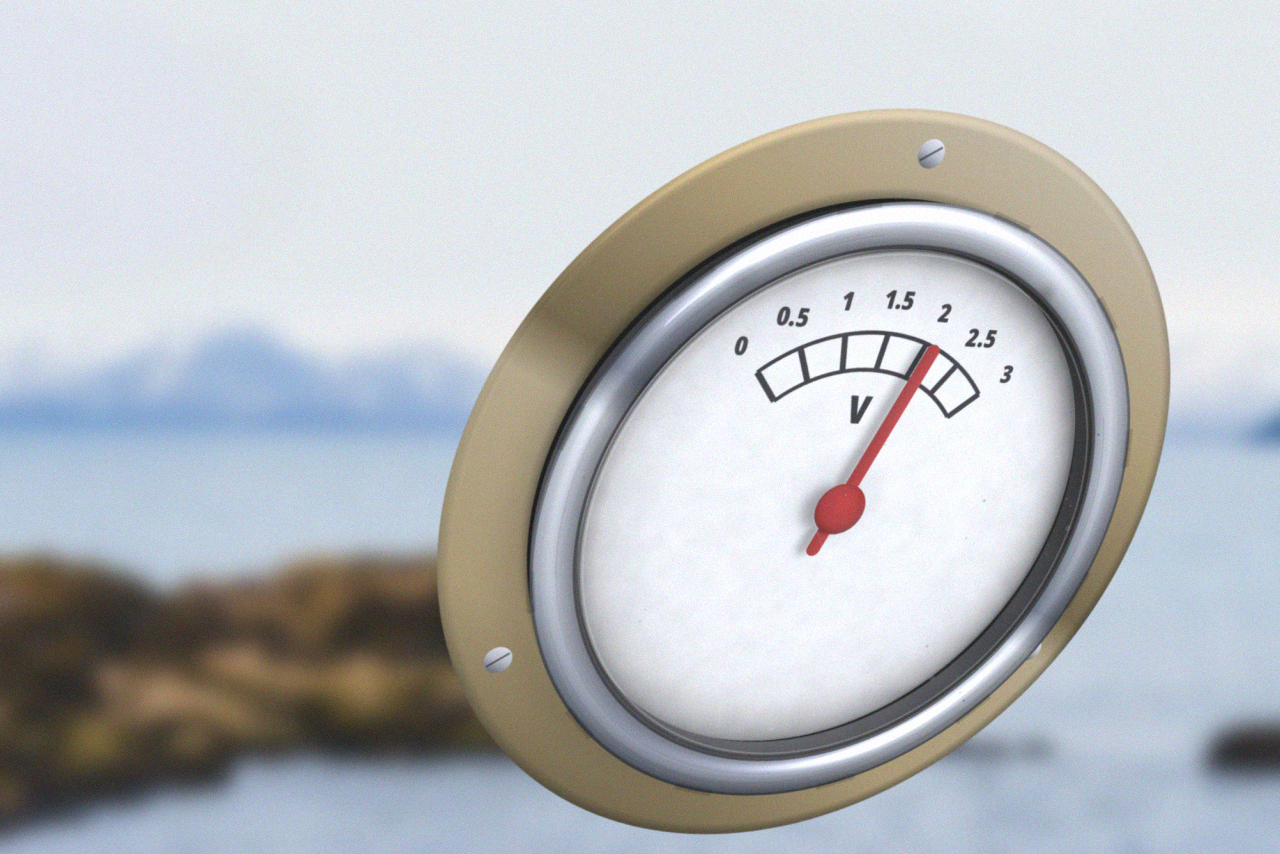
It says 2 V
